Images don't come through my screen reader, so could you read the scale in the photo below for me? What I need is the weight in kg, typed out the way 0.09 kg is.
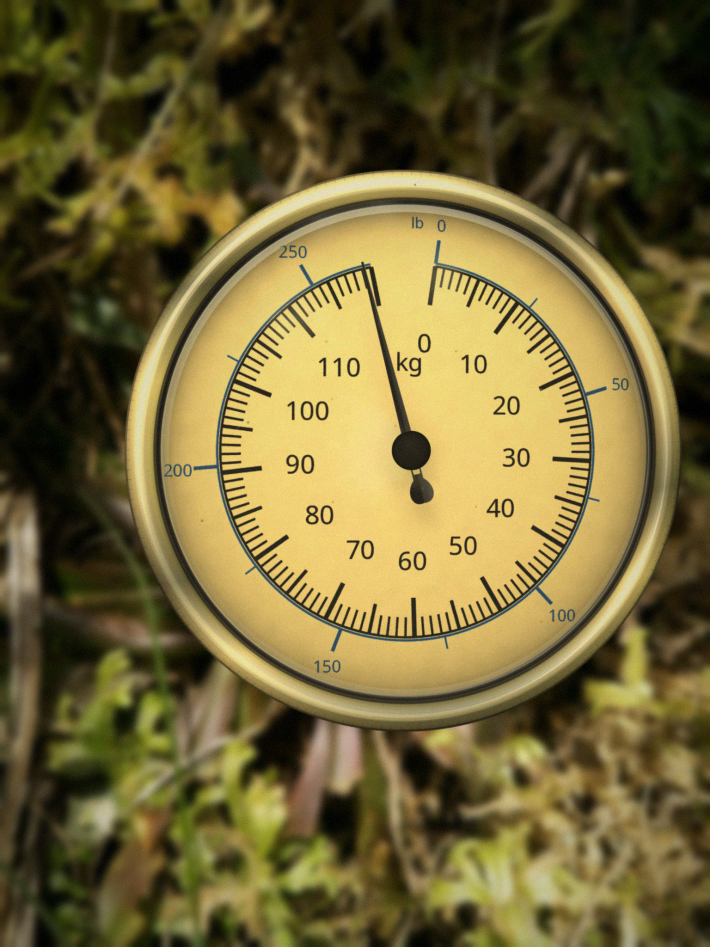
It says 119 kg
